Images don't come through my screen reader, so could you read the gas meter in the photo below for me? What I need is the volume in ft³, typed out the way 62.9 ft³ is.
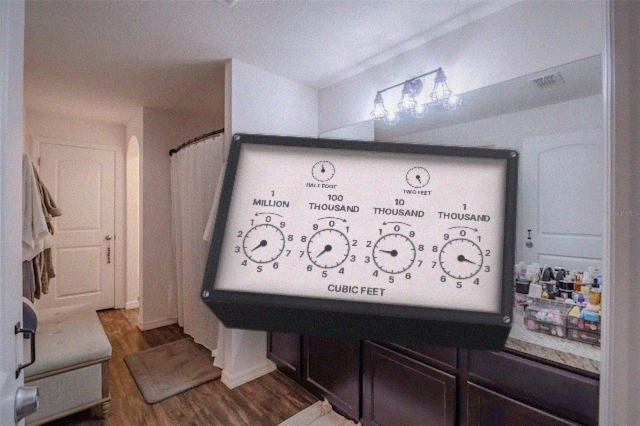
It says 362300 ft³
